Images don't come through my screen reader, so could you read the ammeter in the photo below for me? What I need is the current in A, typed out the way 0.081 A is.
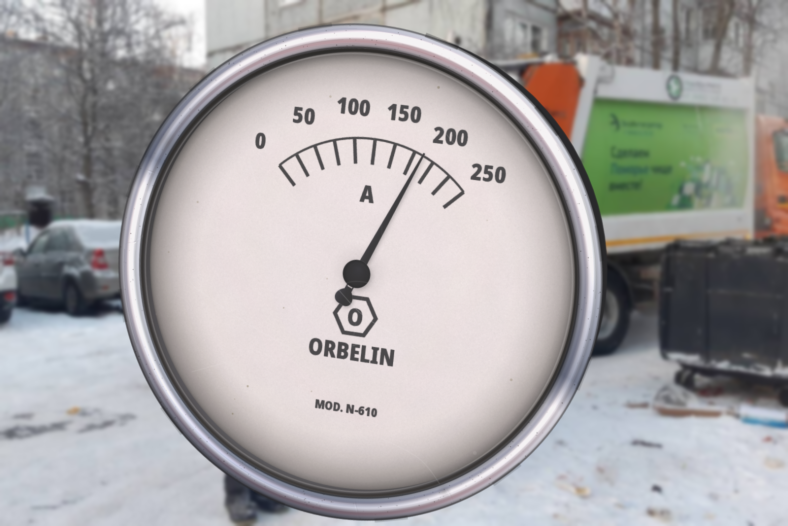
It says 187.5 A
